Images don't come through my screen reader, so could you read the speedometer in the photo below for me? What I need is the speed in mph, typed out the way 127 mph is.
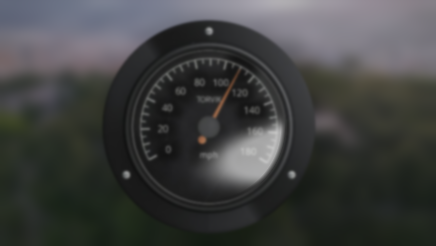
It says 110 mph
